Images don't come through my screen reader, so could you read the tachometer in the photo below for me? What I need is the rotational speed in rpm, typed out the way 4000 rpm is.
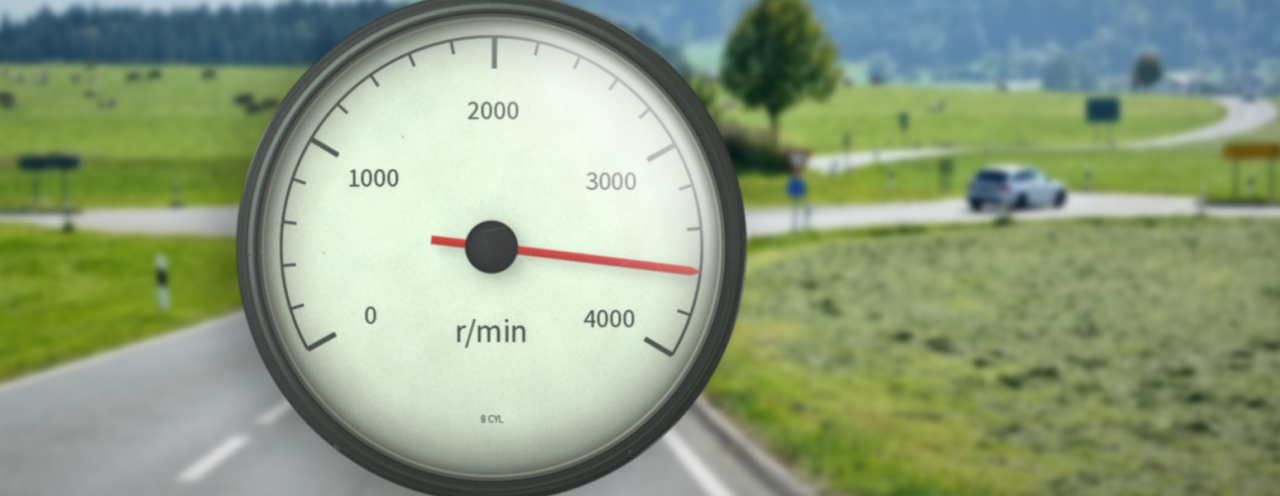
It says 3600 rpm
